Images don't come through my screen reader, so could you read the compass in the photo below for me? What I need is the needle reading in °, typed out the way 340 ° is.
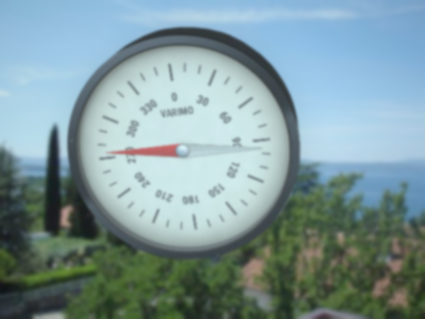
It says 275 °
